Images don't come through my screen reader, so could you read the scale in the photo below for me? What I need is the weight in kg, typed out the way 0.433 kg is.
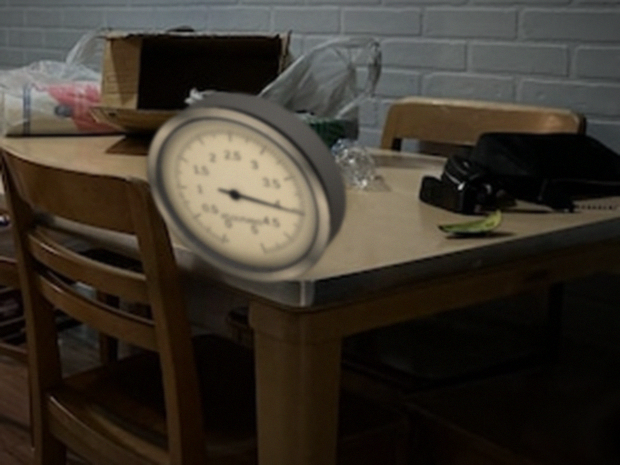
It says 4 kg
